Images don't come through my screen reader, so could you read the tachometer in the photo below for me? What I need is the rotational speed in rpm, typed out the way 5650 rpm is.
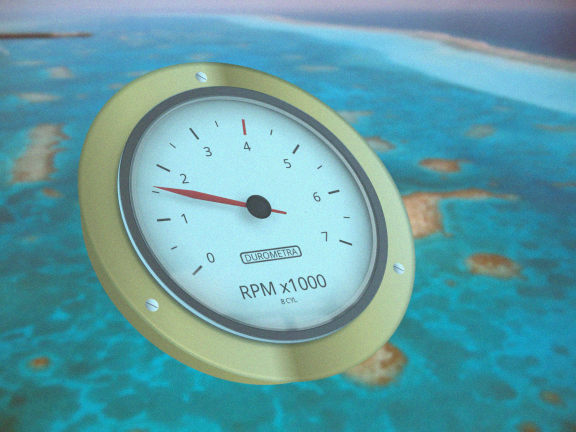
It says 1500 rpm
